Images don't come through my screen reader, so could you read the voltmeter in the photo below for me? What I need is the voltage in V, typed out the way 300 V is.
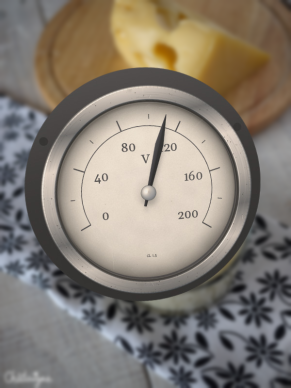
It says 110 V
